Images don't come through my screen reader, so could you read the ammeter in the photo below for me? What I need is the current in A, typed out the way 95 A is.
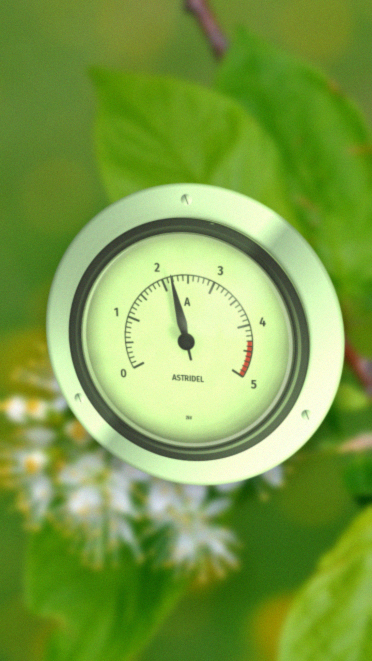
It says 2.2 A
